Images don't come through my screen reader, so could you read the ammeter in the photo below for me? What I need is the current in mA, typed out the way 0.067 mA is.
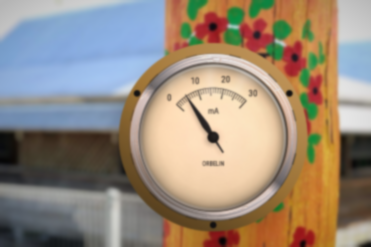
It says 5 mA
